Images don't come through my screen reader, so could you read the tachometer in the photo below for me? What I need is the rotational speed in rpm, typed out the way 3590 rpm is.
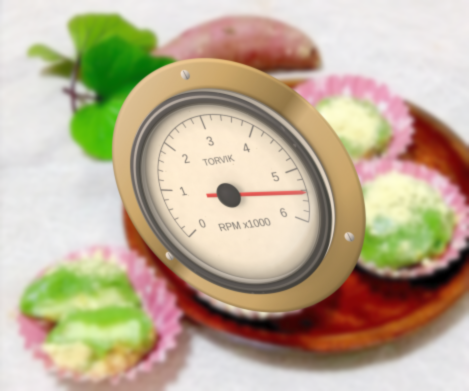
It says 5400 rpm
